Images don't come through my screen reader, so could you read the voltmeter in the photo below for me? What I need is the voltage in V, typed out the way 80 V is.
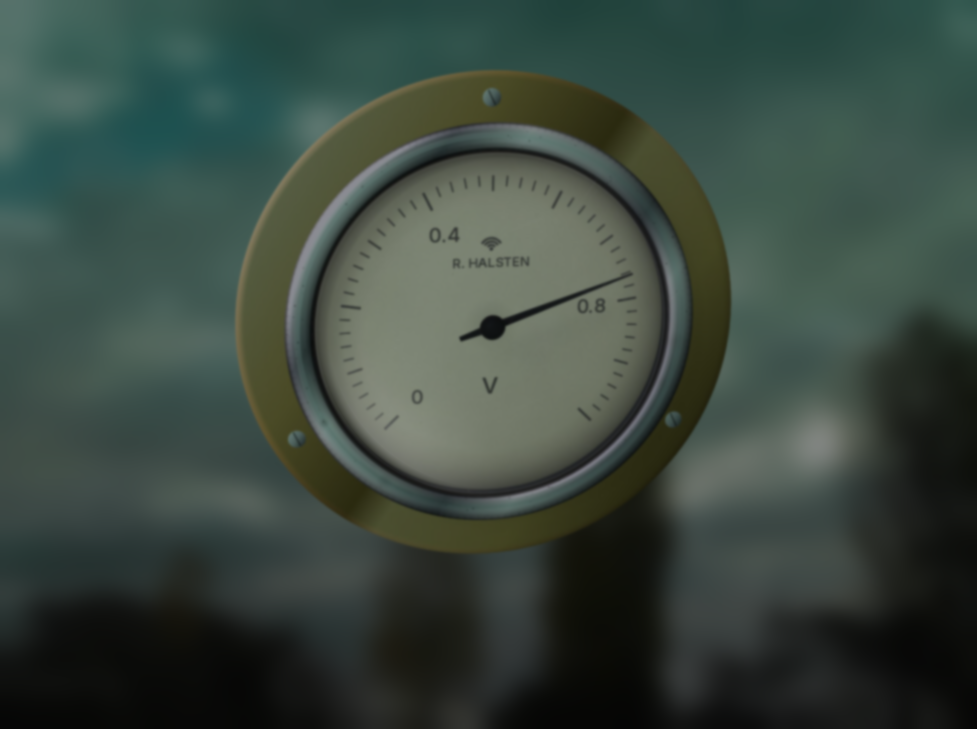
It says 0.76 V
